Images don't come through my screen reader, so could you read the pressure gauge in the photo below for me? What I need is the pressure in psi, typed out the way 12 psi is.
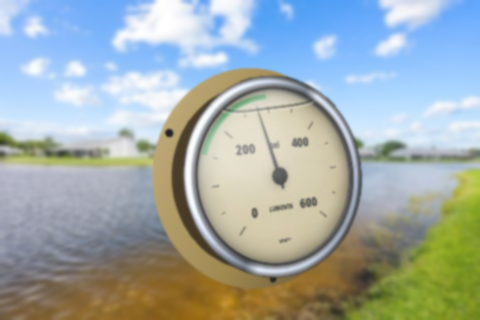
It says 275 psi
